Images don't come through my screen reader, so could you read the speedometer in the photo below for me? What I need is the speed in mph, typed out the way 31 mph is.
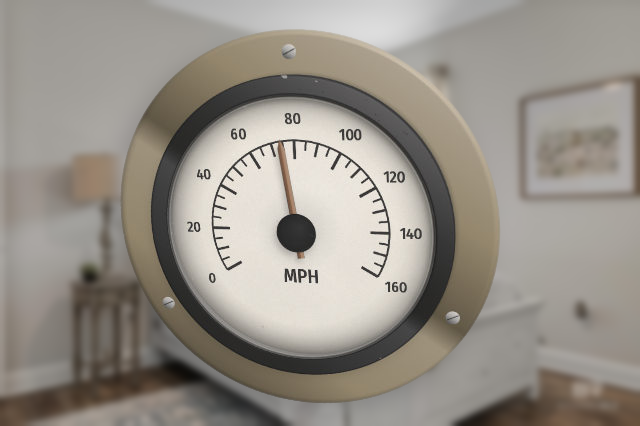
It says 75 mph
